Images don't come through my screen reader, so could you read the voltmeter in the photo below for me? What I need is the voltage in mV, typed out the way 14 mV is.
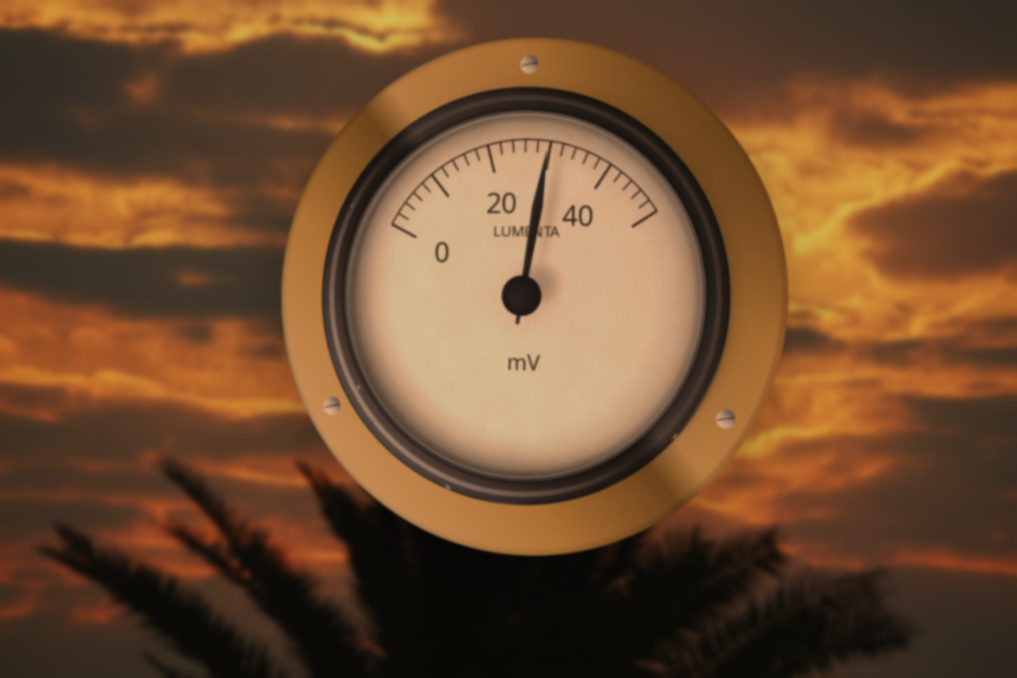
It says 30 mV
